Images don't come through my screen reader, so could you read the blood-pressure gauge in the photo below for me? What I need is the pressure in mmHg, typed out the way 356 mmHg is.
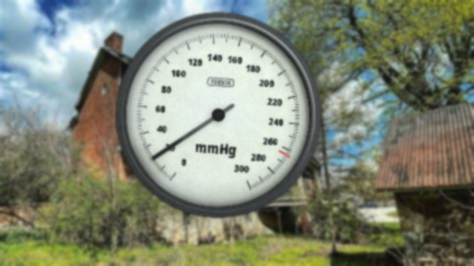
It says 20 mmHg
